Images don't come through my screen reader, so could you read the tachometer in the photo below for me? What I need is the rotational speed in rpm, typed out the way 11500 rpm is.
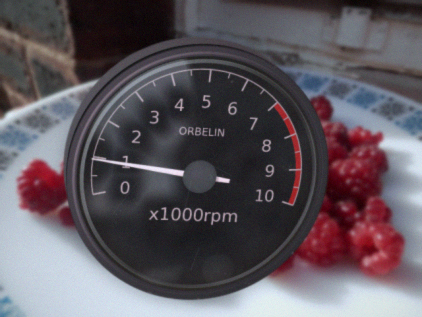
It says 1000 rpm
